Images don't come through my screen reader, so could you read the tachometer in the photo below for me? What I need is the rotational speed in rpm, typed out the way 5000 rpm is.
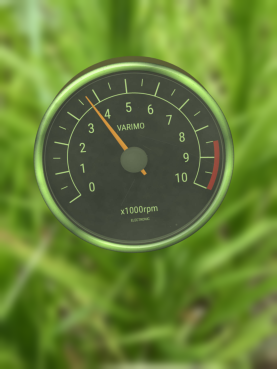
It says 3750 rpm
